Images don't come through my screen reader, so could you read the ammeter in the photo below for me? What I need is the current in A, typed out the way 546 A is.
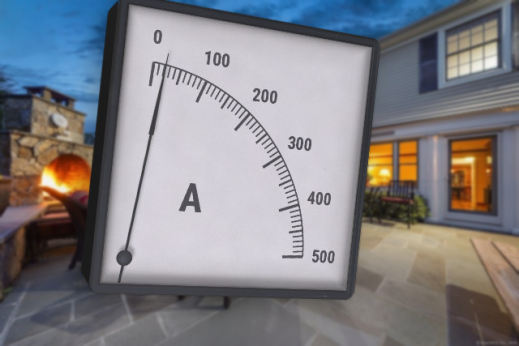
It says 20 A
